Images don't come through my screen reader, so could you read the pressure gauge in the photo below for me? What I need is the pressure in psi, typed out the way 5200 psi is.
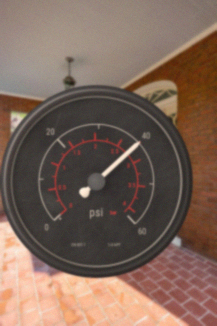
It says 40 psi
